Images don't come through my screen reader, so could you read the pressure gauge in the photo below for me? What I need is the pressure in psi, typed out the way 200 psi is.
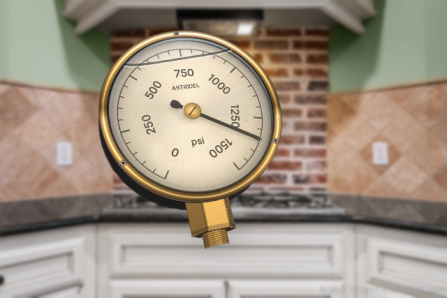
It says 1350 psi
